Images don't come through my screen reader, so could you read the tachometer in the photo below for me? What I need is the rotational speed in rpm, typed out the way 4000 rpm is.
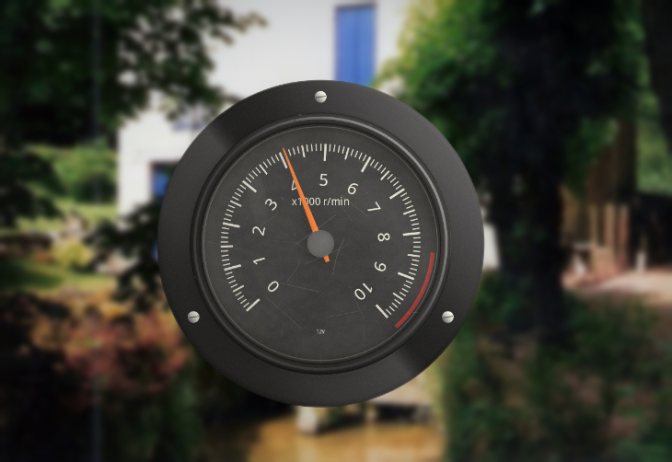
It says 4100 rpm
